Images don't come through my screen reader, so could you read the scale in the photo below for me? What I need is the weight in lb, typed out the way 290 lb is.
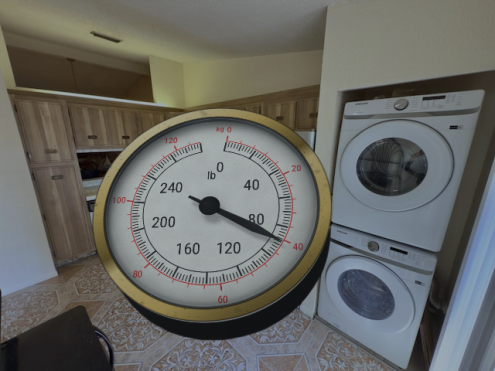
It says 90 lb
